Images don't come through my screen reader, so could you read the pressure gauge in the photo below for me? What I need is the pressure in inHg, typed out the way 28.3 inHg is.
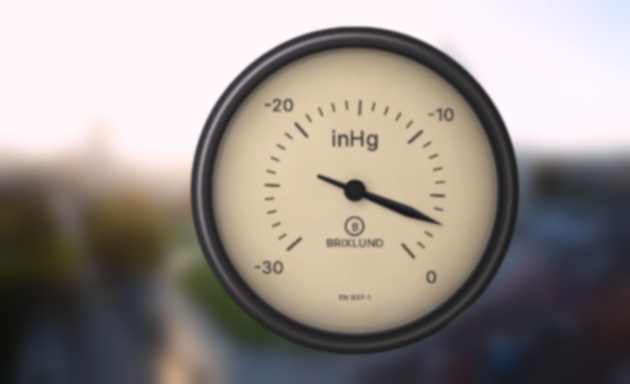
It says -3 inHg
